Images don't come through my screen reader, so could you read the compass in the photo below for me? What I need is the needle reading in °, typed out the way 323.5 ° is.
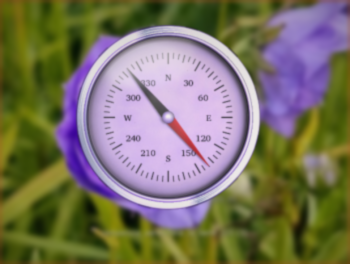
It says 140 °
